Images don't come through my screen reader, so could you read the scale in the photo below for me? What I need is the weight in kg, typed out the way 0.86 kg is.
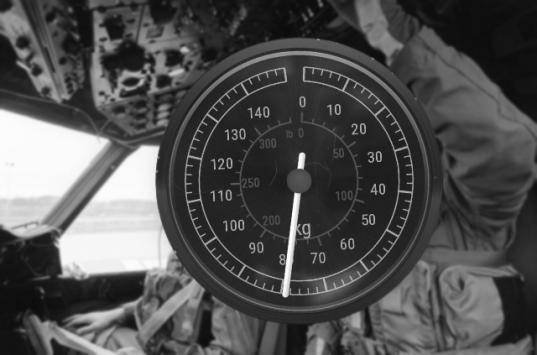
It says 79 kg
